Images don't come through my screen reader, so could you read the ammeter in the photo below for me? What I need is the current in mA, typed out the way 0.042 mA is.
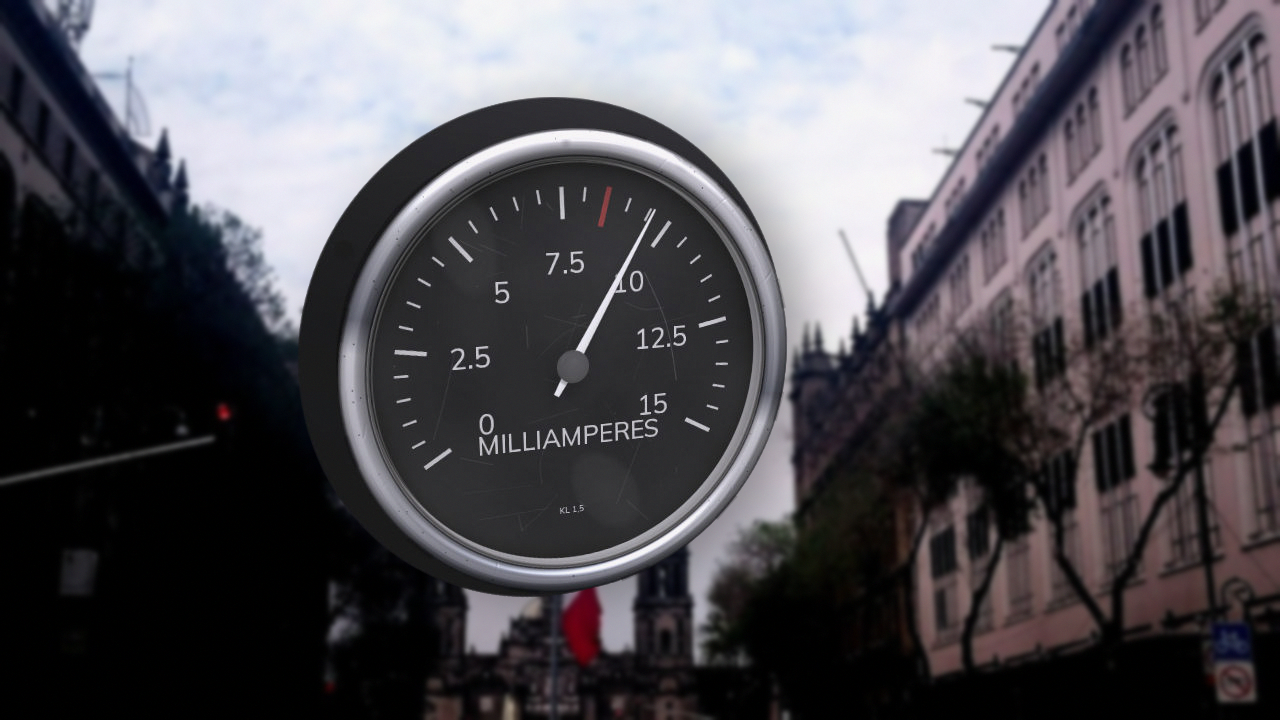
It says 9.5 mA
